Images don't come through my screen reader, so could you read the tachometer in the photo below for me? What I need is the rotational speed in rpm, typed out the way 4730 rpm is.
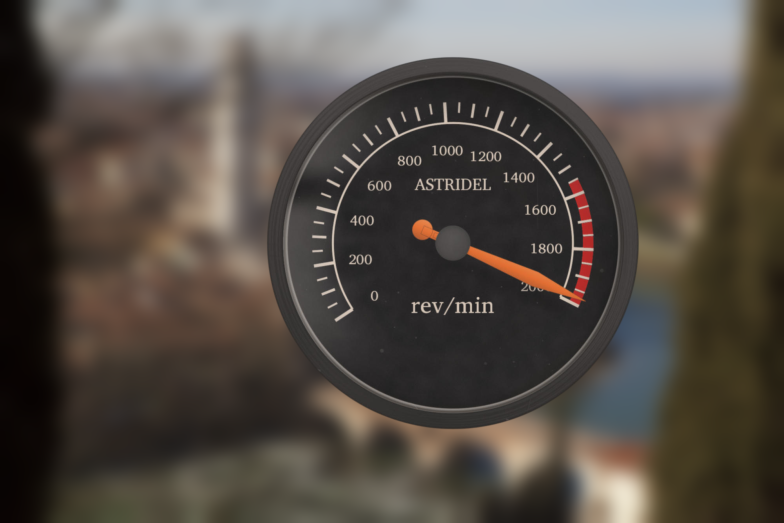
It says 1975 rpm
